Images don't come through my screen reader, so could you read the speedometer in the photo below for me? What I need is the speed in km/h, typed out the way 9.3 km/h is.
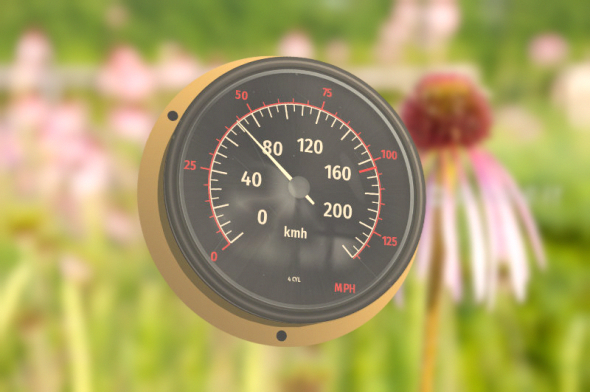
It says 70 km/h
